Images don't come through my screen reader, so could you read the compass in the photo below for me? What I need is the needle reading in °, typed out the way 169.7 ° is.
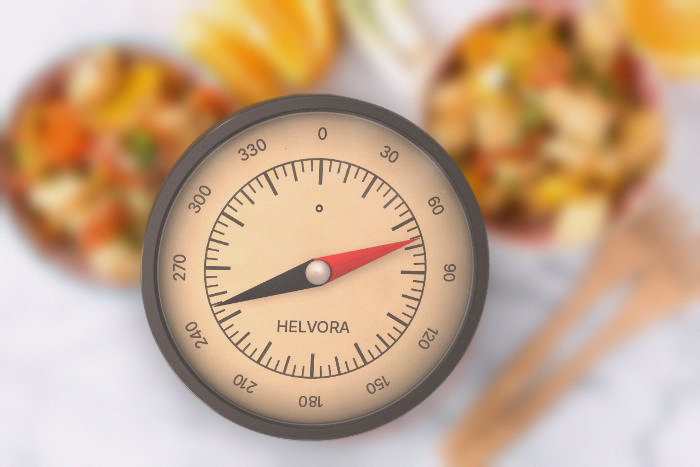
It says 70 °
